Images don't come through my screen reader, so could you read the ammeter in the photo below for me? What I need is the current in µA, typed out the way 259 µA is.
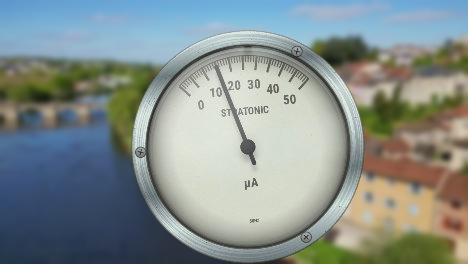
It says 15 µA
